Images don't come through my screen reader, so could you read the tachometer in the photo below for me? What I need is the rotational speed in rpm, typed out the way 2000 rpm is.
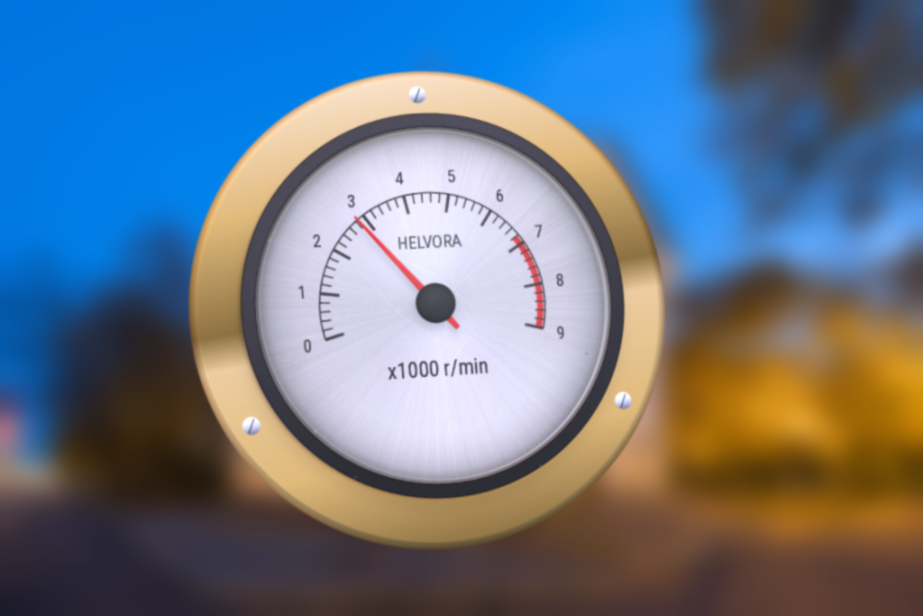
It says 2800 rpm
